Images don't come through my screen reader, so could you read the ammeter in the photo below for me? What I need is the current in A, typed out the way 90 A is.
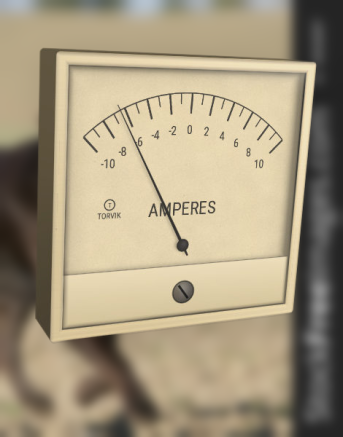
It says -6.5 A
